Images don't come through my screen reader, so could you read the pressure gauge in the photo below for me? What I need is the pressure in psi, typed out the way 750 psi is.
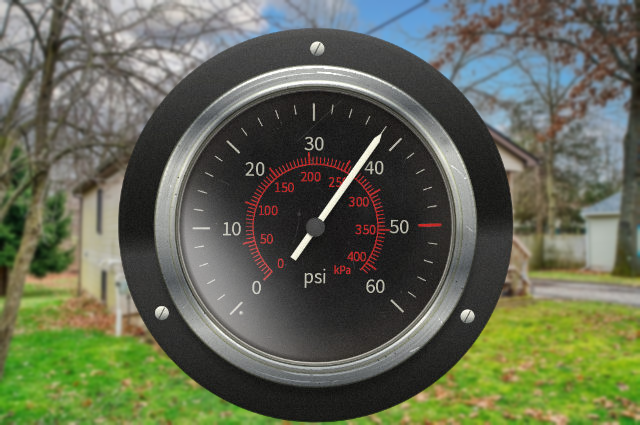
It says 38 psi
